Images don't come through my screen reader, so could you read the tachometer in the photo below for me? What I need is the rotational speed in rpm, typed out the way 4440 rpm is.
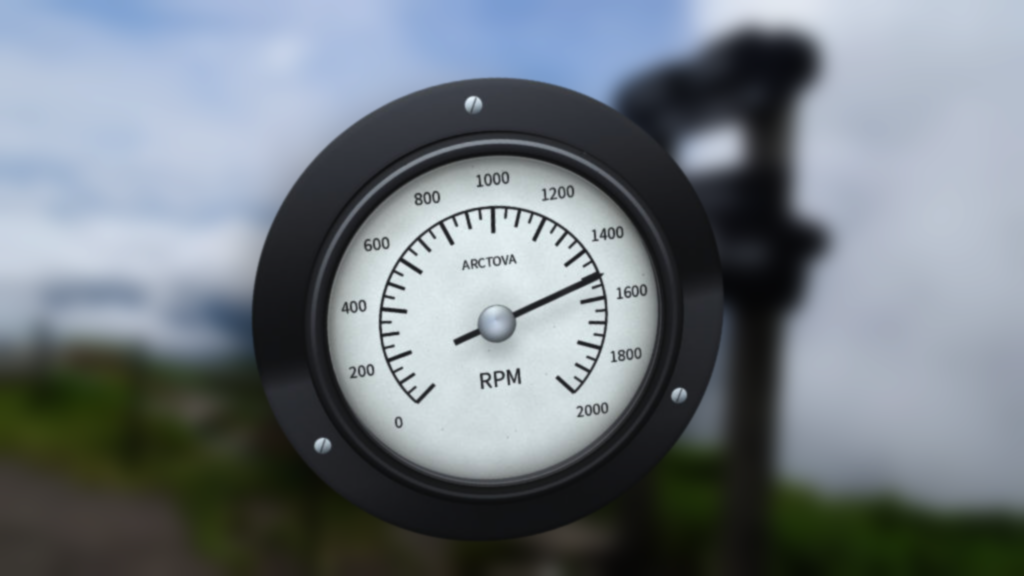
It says 1500 rpm
